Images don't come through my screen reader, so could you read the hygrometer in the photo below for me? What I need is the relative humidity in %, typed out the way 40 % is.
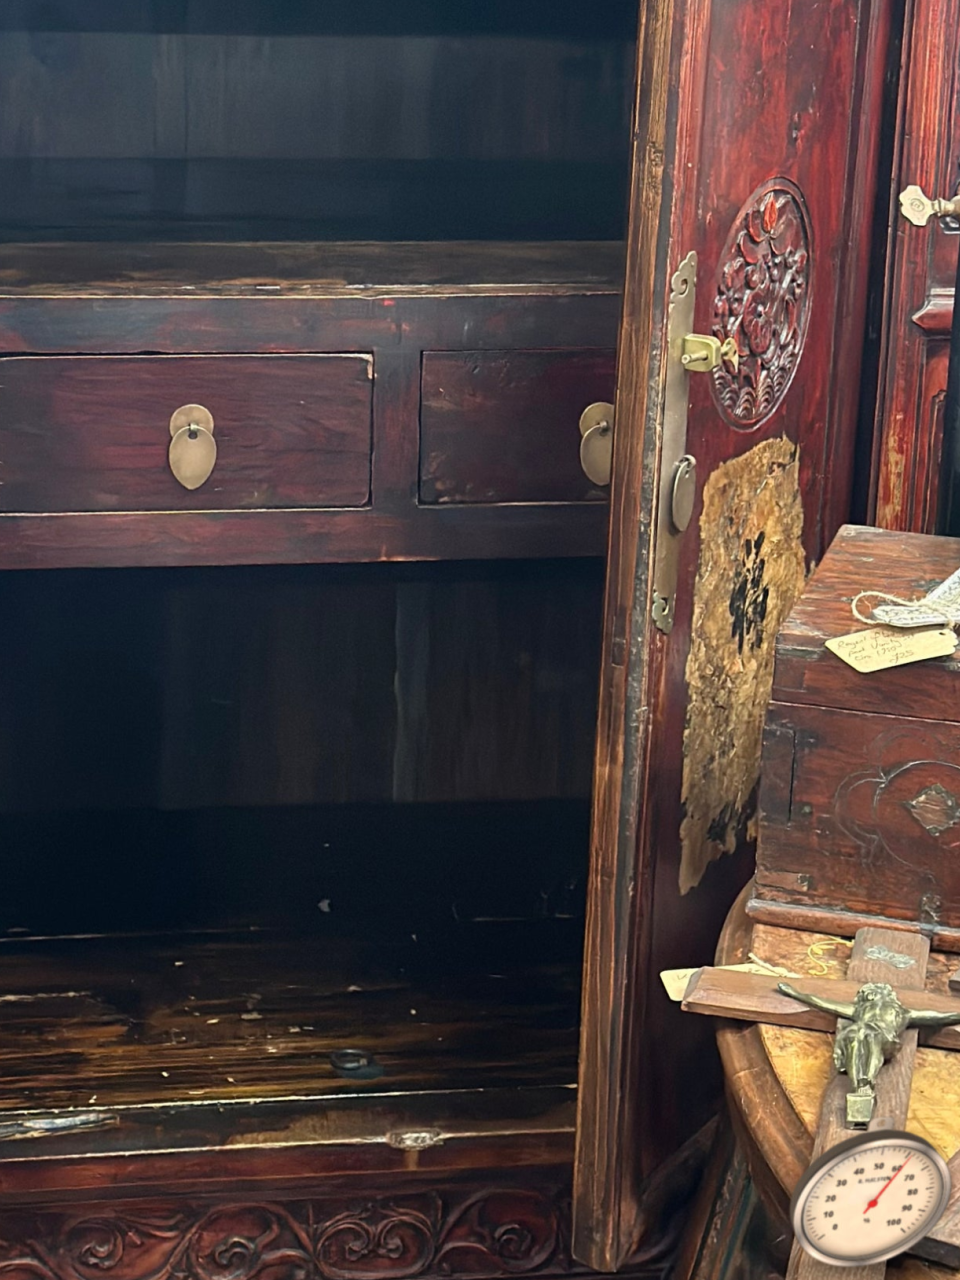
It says 60 %
